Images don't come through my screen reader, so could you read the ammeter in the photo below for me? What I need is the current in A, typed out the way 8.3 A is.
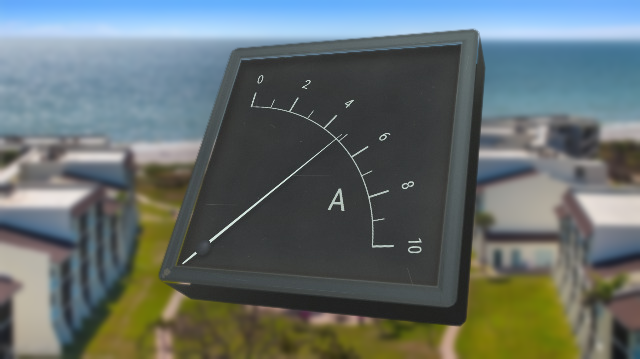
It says 5 A
